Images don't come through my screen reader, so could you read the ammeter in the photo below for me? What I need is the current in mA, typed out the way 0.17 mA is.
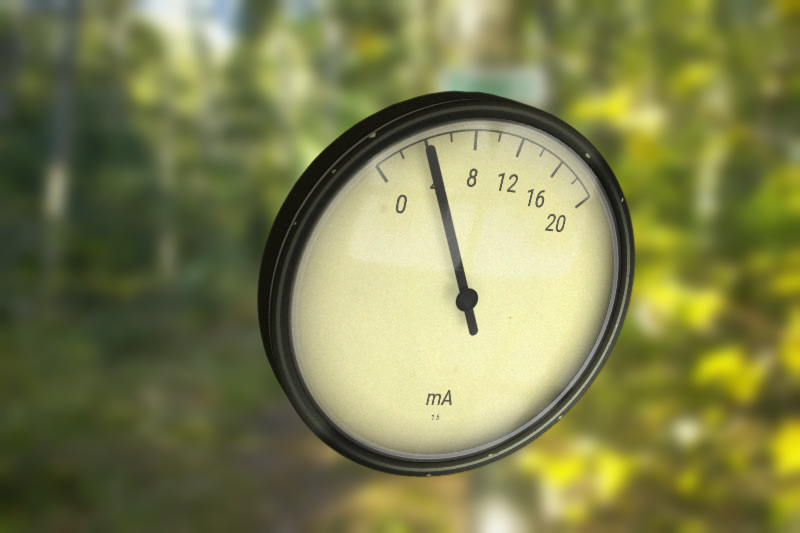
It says 4 mA
